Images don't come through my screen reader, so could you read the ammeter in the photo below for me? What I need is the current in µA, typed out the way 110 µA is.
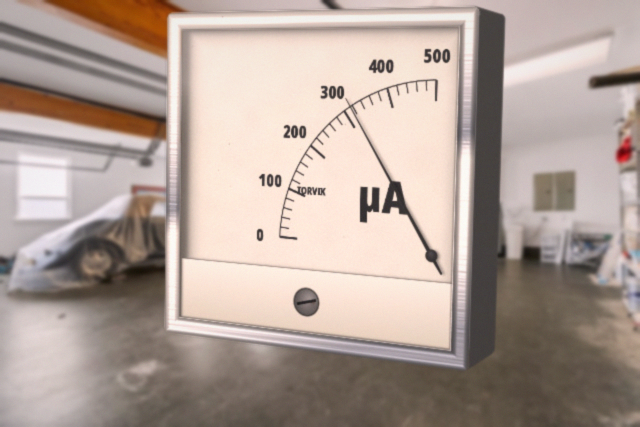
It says 320 µA
